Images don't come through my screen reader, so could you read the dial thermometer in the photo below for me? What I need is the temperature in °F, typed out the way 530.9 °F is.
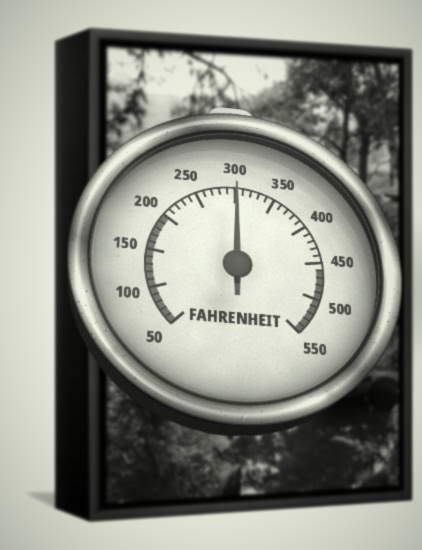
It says 300 °F
